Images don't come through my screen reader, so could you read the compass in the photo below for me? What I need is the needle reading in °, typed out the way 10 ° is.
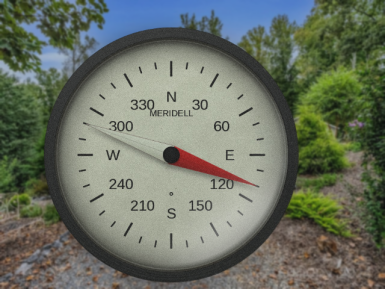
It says 110 °
